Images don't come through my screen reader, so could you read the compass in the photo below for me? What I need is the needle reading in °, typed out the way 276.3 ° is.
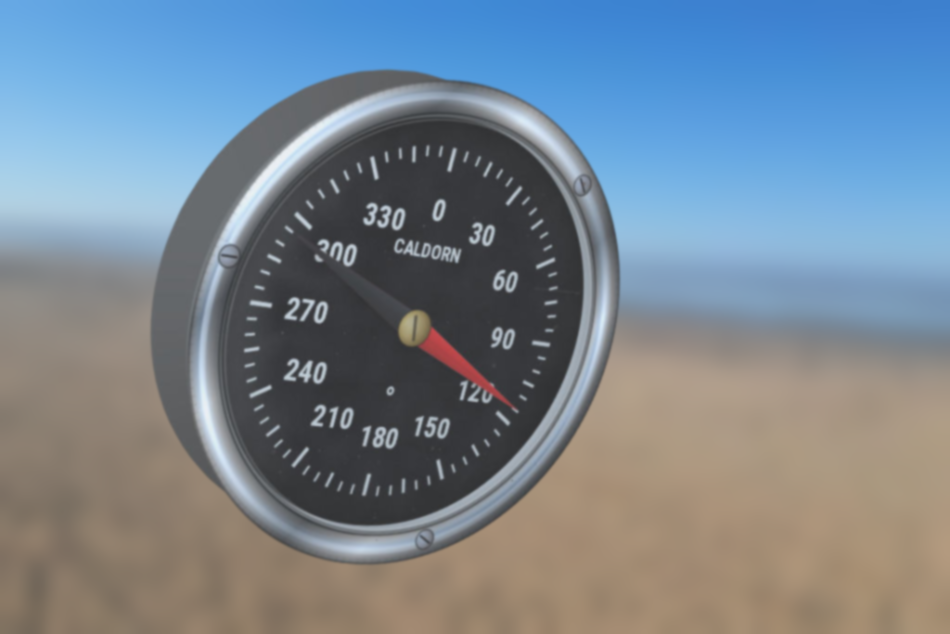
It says 115 °
